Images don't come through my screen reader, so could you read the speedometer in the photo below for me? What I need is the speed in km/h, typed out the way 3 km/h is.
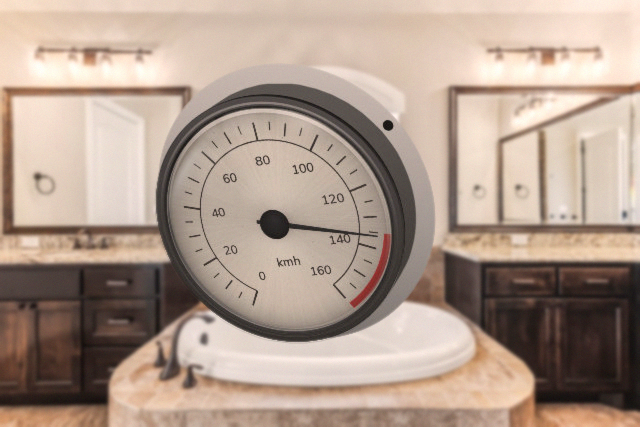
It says 135 km/h
